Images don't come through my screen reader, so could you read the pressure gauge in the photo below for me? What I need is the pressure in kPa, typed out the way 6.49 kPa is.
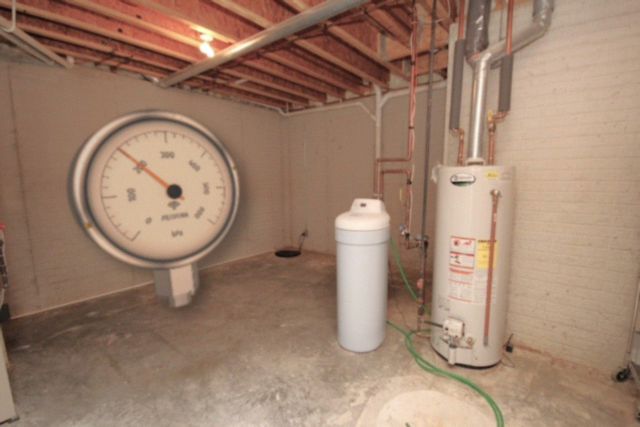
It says 200 kPa
